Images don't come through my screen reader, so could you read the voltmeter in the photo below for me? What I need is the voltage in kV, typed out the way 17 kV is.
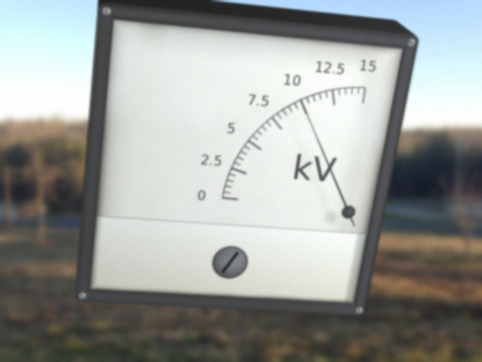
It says 10 kV
